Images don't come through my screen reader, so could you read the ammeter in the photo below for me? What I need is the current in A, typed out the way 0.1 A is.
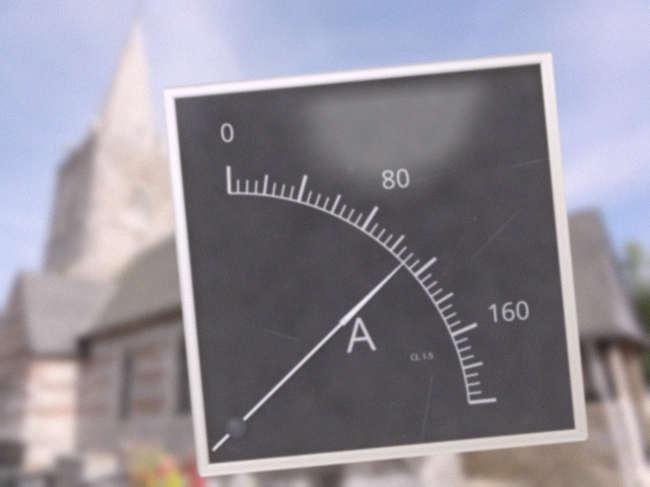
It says 110 A
